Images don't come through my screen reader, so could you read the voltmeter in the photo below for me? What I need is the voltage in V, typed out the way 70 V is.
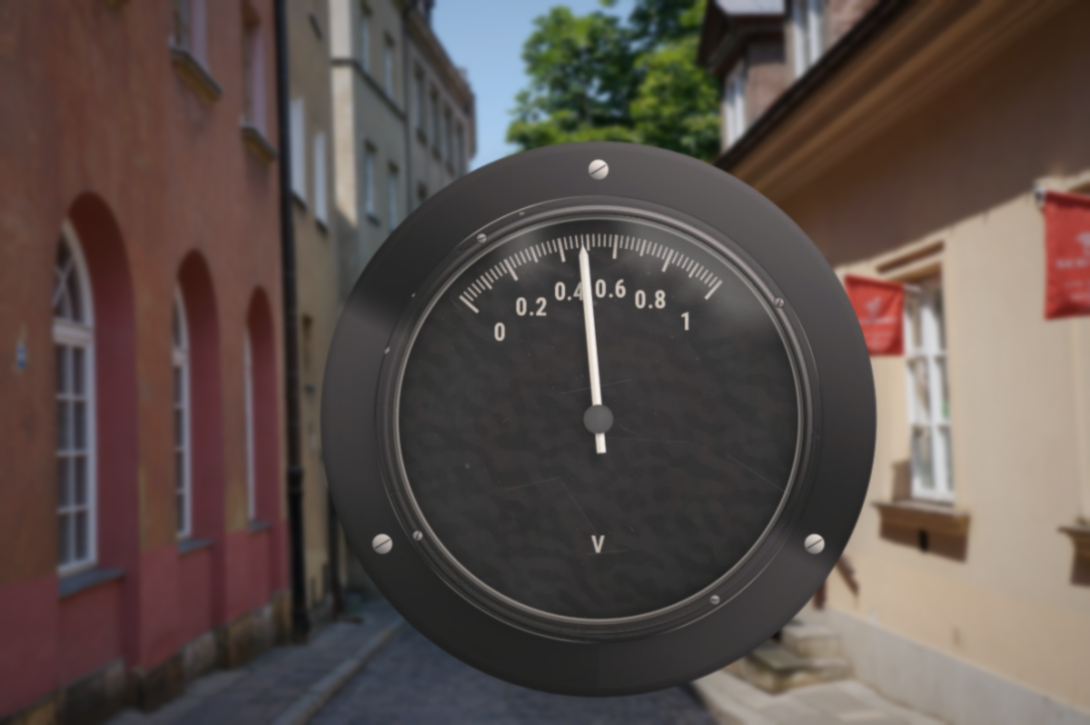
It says 0.48 V
